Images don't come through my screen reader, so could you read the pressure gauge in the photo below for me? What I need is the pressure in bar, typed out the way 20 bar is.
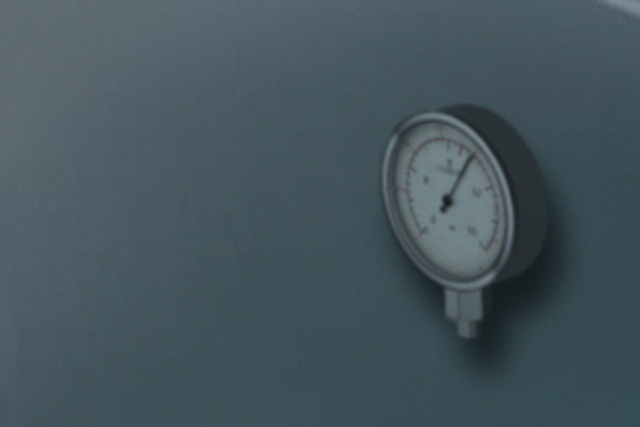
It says 10 bar
